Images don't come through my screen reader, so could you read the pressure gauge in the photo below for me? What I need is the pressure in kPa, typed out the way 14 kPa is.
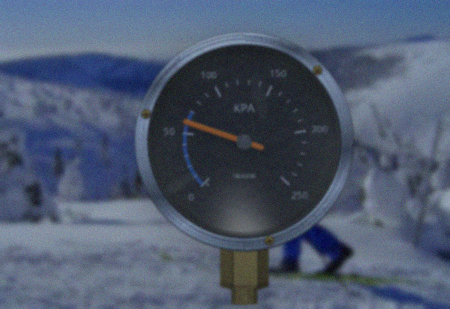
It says 60 kPa
